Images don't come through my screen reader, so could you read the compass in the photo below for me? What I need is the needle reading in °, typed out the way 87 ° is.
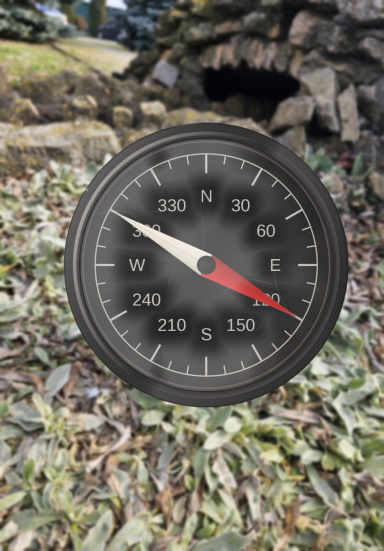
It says 120 °
